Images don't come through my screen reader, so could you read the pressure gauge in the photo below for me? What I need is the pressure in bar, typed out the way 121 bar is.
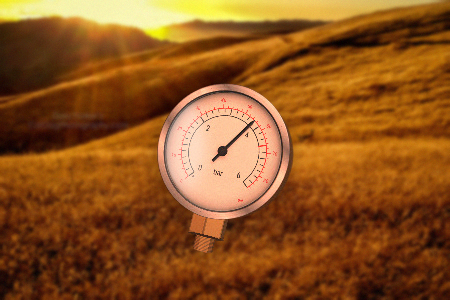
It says 3.8 bar
